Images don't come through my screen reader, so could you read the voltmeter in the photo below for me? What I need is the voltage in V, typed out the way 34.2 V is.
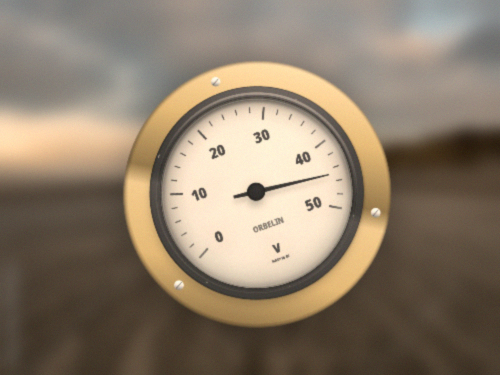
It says 45 V
